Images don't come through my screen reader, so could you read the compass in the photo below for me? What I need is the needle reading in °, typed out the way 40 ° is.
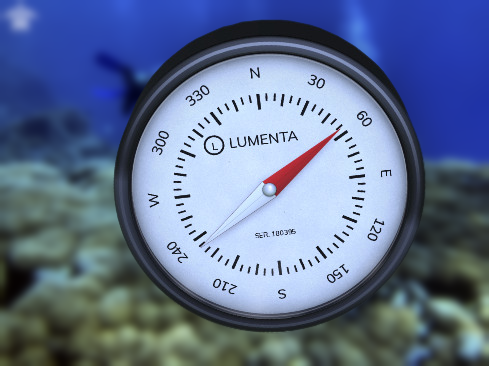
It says 55 °
